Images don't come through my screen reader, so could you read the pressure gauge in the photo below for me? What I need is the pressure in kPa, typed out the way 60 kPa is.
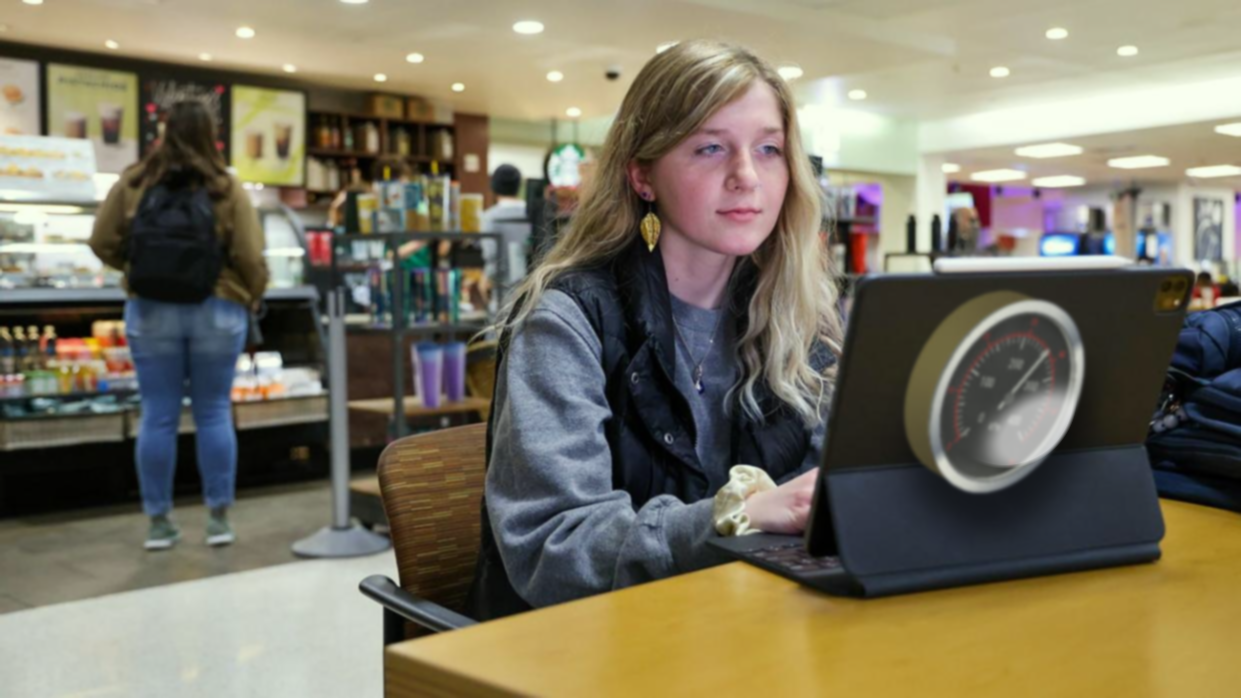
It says 250 kPa
